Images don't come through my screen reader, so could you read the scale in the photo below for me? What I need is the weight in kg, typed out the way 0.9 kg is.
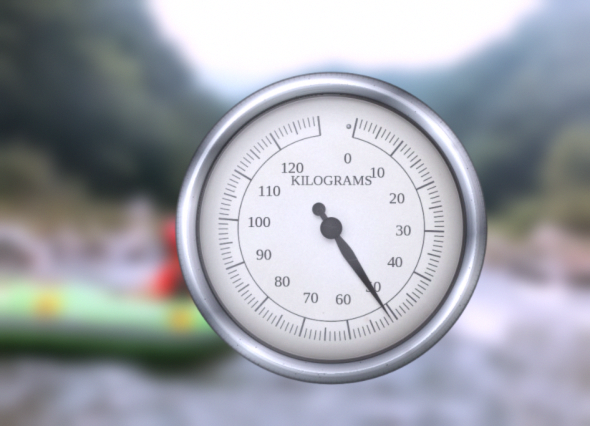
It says 51 kg
